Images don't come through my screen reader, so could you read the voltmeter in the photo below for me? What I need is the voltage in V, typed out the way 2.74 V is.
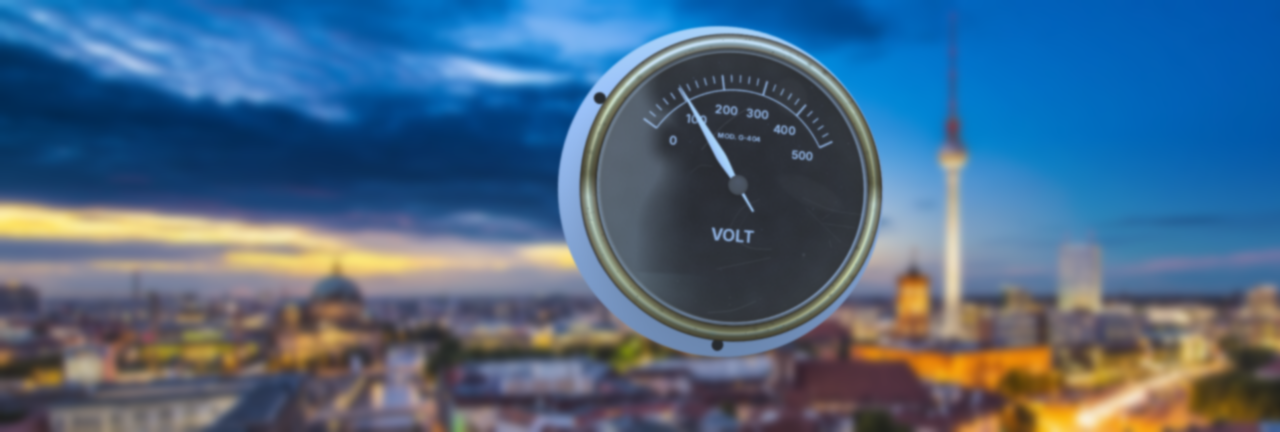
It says 100 V
